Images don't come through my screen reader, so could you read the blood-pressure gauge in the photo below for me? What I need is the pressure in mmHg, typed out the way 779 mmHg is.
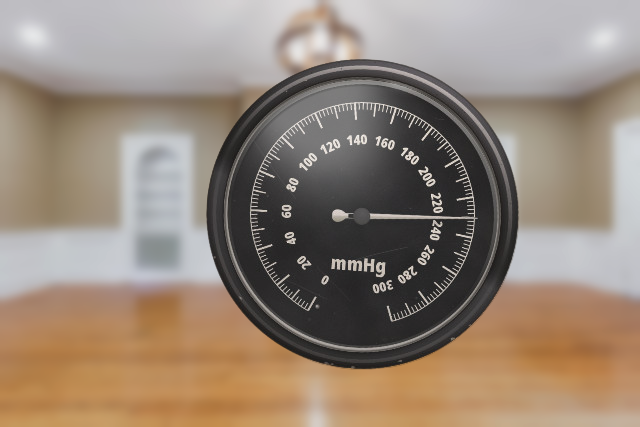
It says 230 mmHg
